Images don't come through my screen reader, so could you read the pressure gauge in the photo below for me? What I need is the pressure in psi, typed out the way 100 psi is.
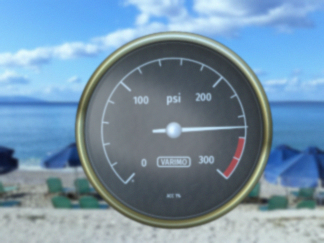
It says 250 psi
